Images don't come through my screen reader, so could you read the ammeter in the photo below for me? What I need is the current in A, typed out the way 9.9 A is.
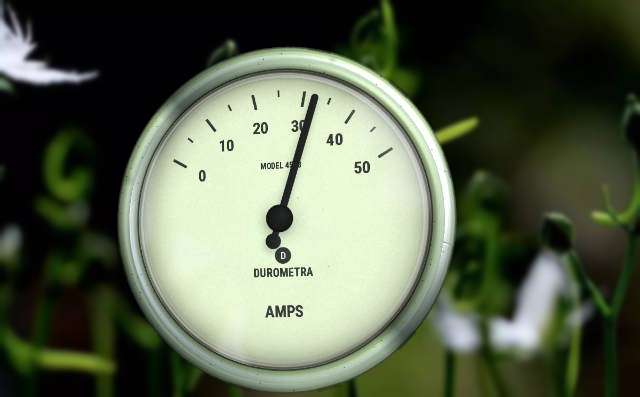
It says 32.5 A
